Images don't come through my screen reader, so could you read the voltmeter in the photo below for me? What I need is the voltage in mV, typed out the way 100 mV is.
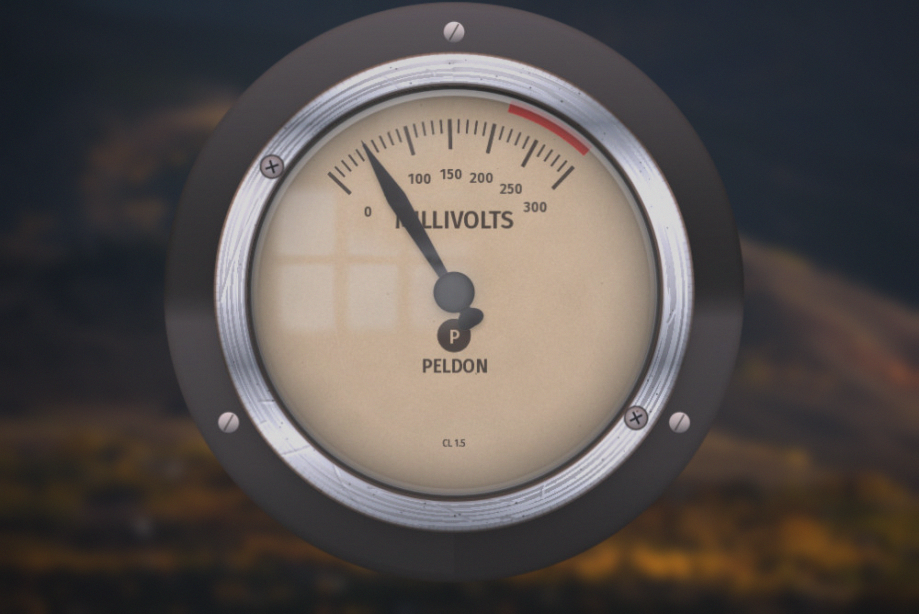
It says 50 mV
